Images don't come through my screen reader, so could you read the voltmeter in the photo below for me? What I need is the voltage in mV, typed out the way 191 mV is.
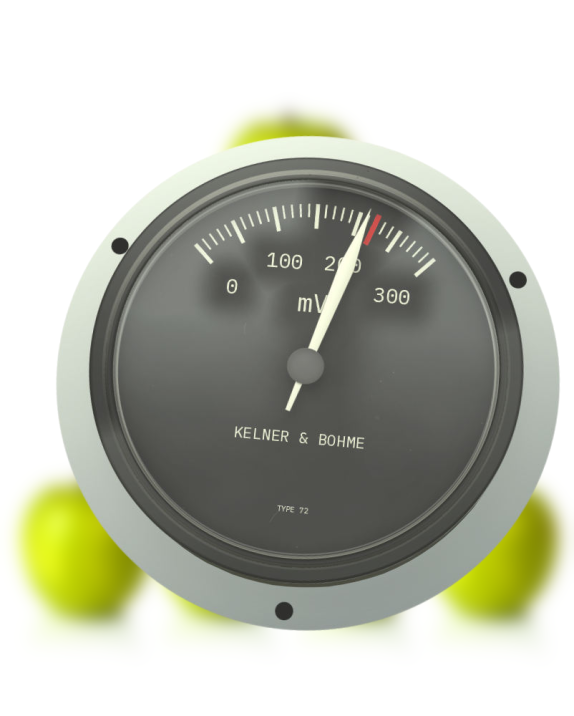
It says 210 mV
